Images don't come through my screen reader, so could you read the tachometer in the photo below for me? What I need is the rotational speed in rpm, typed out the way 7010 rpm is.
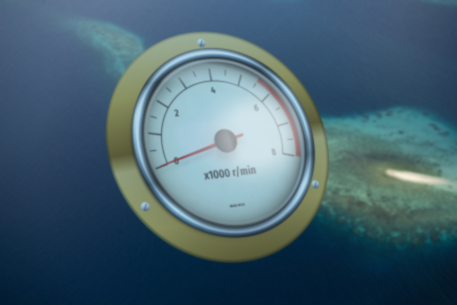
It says 0 rpm
